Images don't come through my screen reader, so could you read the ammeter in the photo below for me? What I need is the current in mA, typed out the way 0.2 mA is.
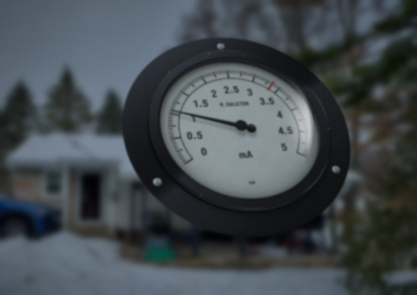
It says 1 mA
